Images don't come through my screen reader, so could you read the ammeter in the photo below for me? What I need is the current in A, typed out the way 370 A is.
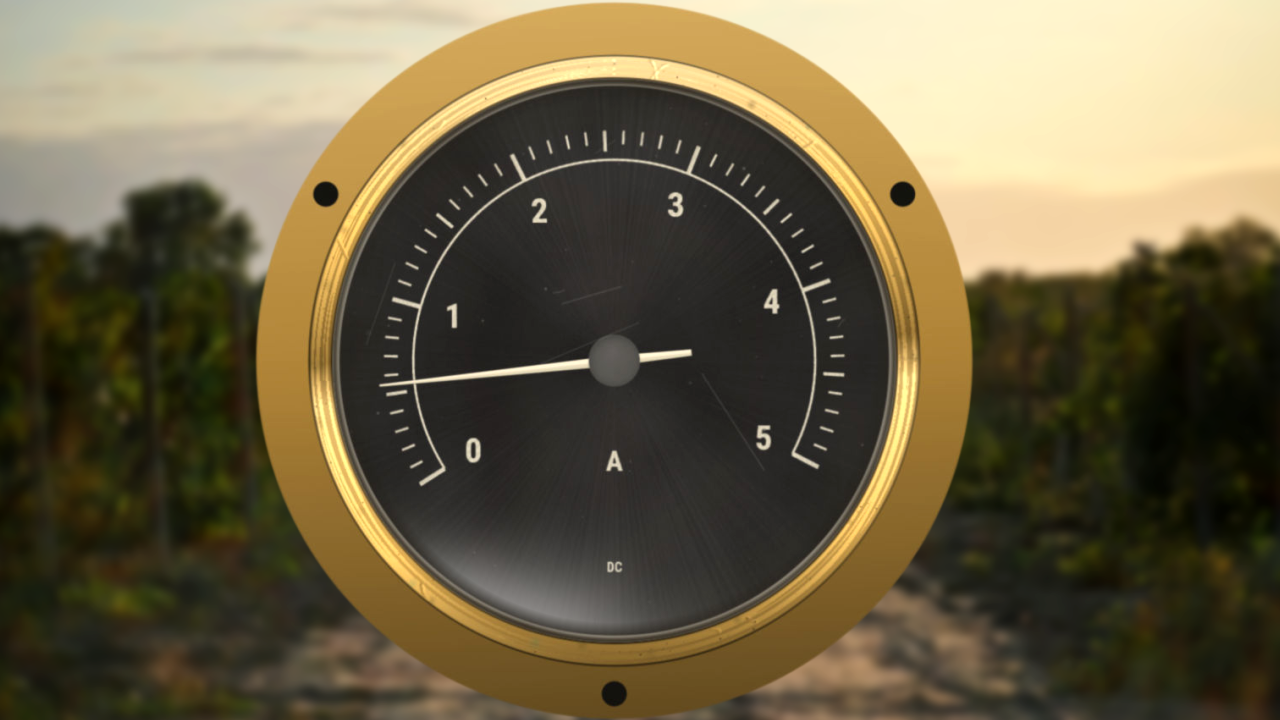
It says 0.55 A
